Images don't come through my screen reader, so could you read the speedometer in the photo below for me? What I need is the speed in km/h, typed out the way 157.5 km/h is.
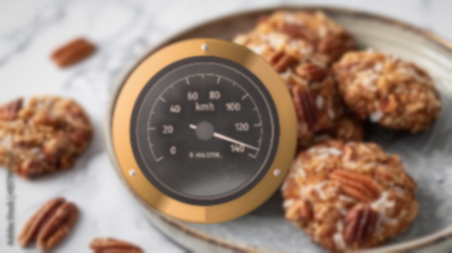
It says 135 km/h
